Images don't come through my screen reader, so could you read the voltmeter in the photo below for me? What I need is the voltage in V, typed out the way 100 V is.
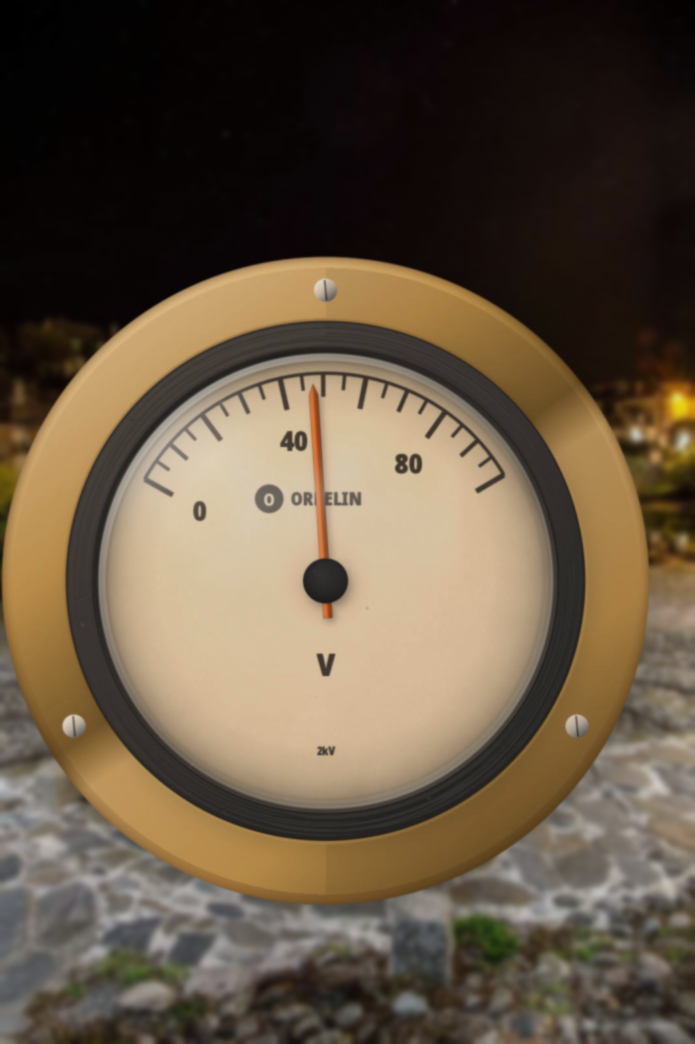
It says 47.5 V
